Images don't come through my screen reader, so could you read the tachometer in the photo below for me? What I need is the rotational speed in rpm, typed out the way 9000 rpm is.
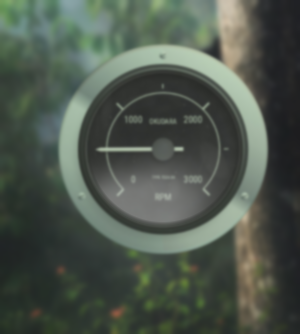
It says 500 rpm
